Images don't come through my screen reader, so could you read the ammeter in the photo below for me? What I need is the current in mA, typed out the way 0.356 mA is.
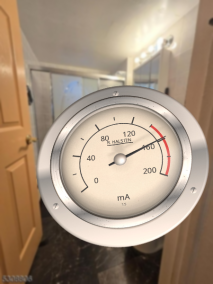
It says 160 mA
